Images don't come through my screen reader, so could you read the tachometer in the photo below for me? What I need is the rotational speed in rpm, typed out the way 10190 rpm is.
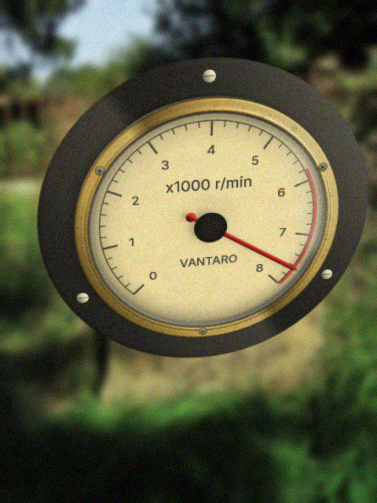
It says 7600 rpm
